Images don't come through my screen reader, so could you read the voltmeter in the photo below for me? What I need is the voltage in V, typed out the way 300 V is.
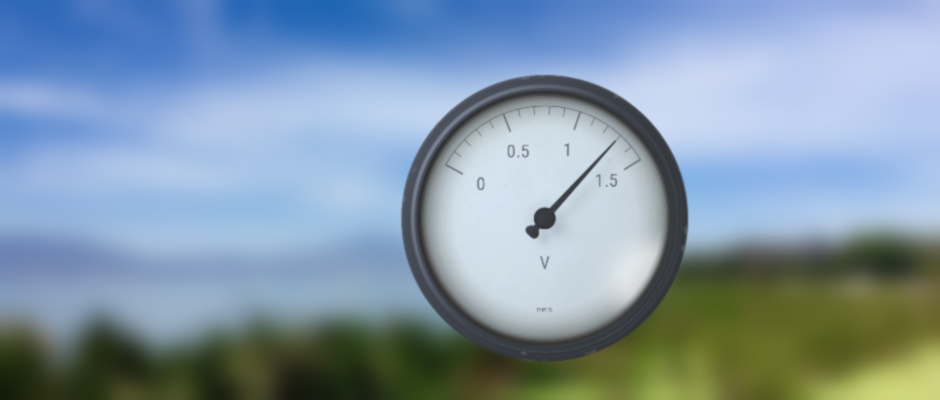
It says 1.3 V
